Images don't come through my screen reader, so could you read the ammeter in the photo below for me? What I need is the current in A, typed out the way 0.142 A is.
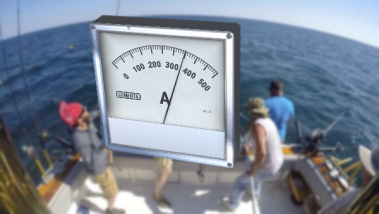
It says 350 A
